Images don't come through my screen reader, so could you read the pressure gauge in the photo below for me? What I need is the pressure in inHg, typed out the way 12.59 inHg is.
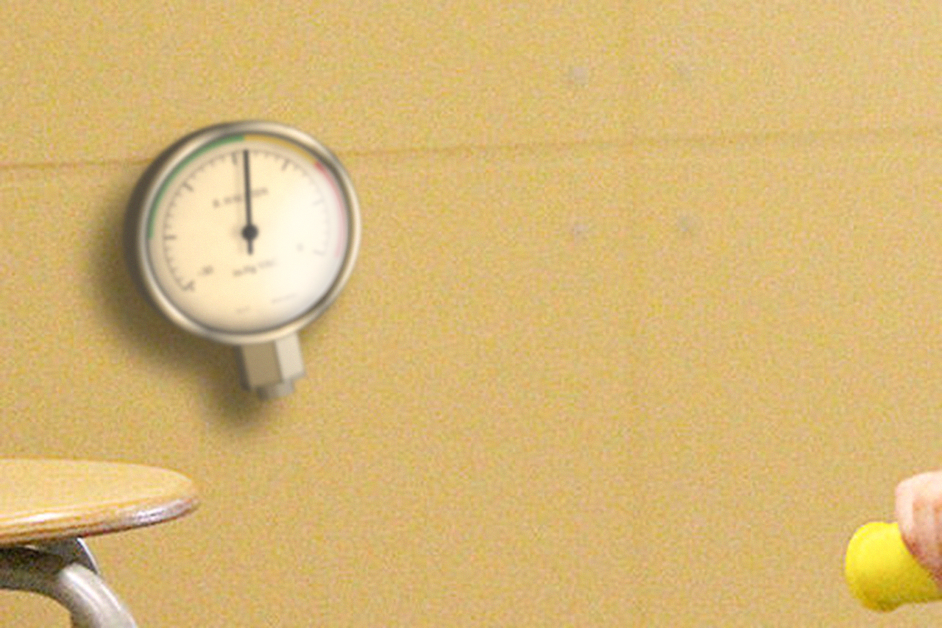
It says -14 inHg
